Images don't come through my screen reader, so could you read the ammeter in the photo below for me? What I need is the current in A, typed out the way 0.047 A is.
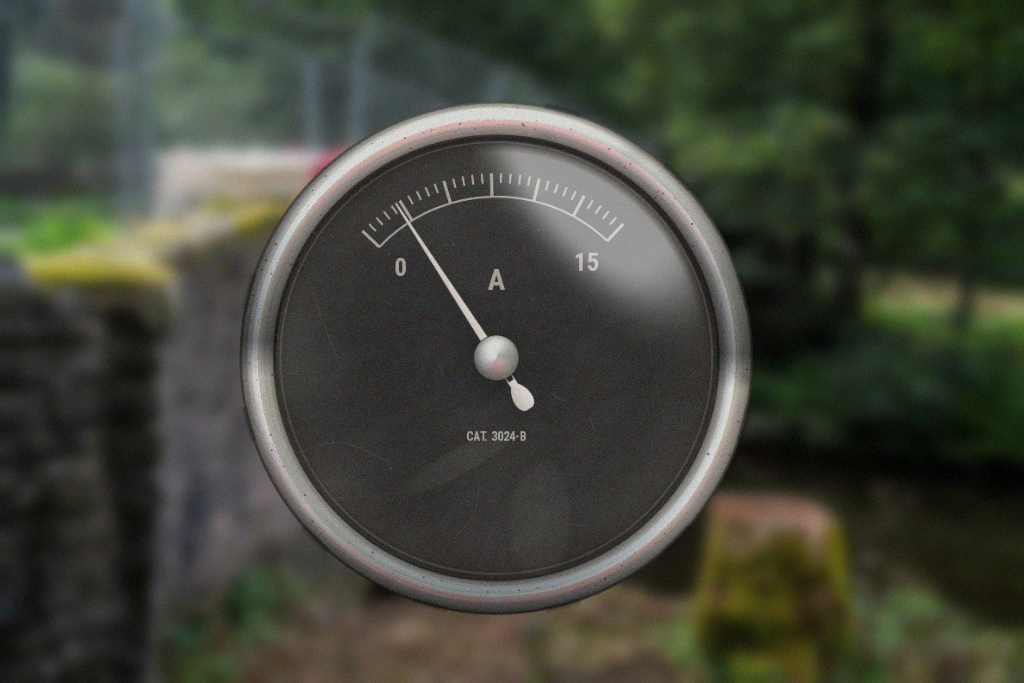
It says 2.25 A
